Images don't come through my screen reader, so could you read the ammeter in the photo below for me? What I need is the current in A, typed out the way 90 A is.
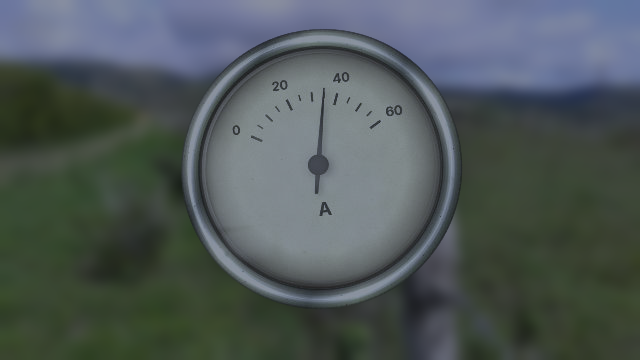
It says 35 A
